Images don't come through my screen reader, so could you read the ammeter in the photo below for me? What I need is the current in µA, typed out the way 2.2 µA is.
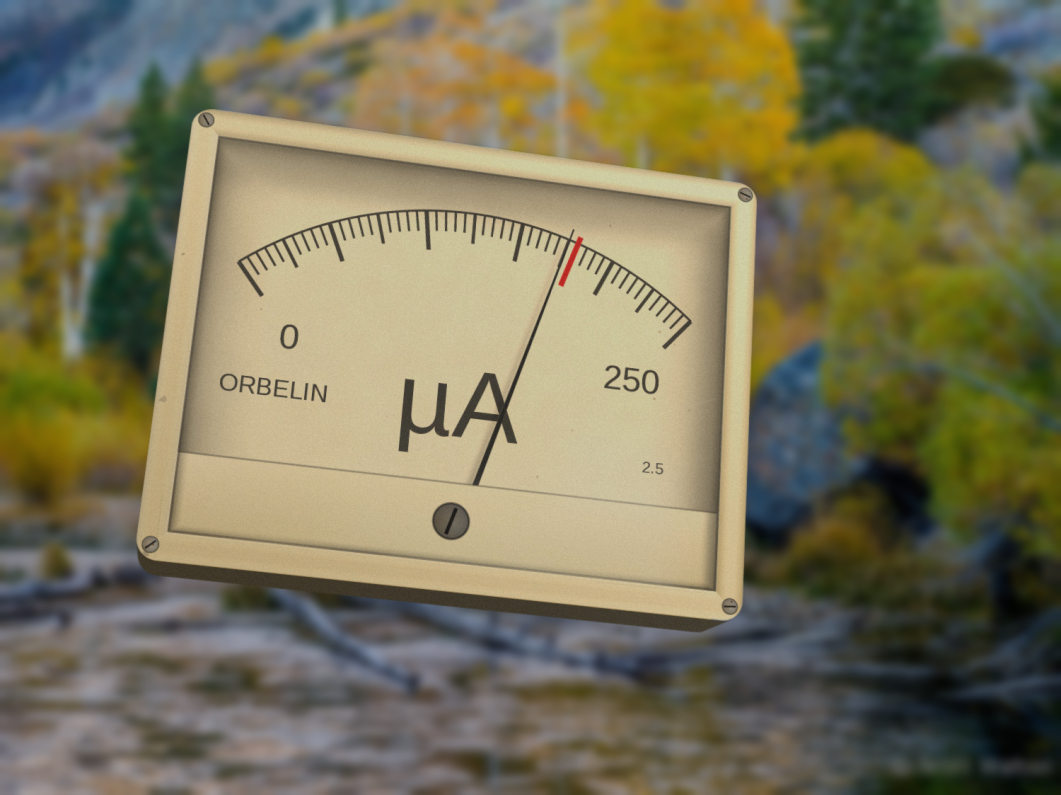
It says 175 µA
